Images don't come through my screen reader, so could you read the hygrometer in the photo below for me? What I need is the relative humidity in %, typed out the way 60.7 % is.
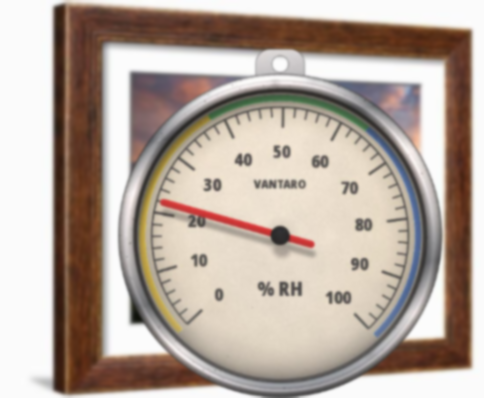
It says 22 %
